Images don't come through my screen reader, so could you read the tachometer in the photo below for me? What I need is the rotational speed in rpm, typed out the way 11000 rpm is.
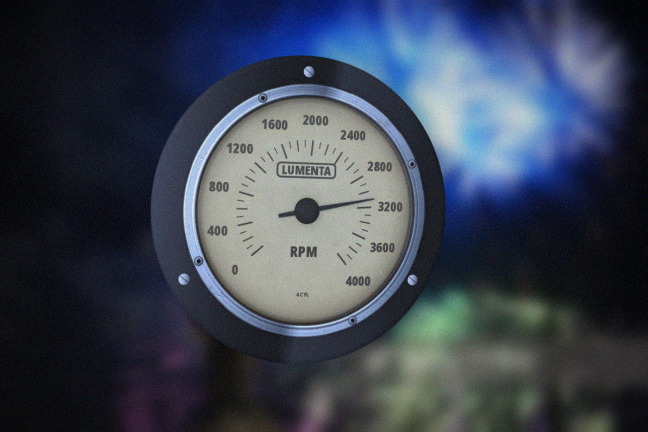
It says 3100 rpm
